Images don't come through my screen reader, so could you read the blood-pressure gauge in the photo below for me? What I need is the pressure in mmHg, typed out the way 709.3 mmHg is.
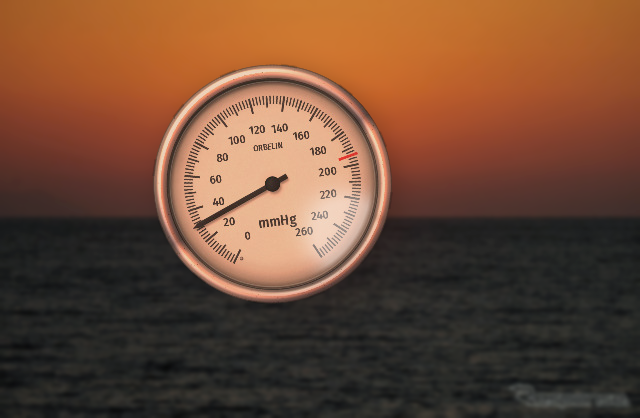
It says 30 mmHg
